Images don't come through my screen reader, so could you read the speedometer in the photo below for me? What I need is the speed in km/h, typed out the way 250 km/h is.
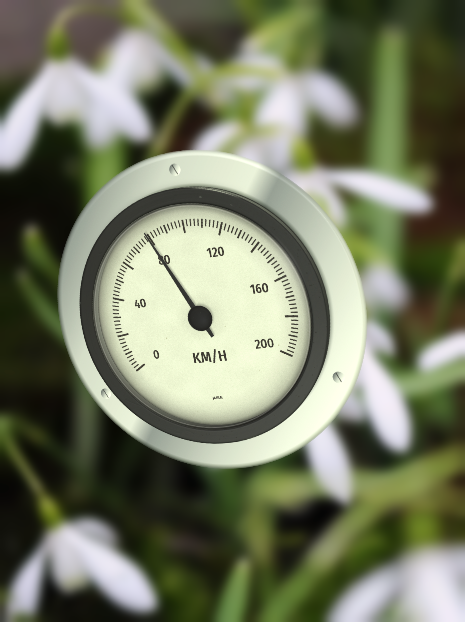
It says 80 km/h
